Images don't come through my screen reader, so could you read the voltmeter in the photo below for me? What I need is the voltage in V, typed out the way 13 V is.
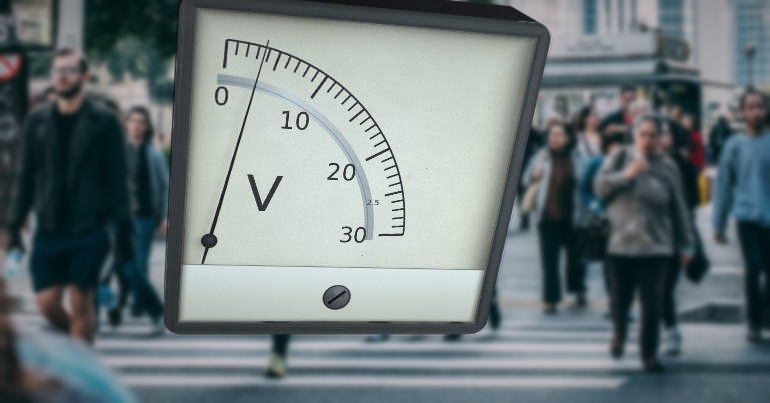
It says 3.5 V
